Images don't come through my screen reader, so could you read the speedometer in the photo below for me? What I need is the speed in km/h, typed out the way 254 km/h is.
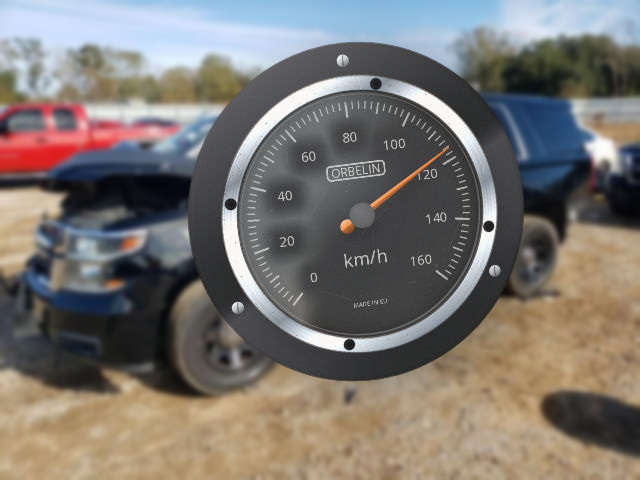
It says 116 km/h
